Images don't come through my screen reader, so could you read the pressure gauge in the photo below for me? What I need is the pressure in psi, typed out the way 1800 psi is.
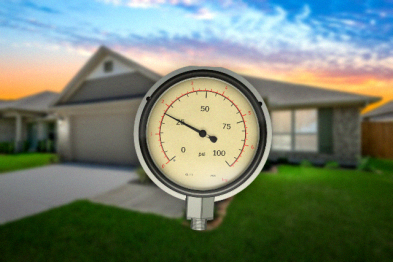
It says 25 psi
